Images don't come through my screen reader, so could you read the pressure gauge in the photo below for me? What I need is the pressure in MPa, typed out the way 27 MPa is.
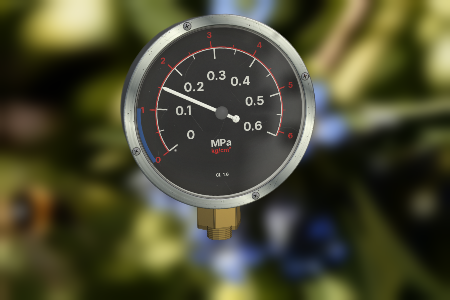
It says 0.15 MPa
